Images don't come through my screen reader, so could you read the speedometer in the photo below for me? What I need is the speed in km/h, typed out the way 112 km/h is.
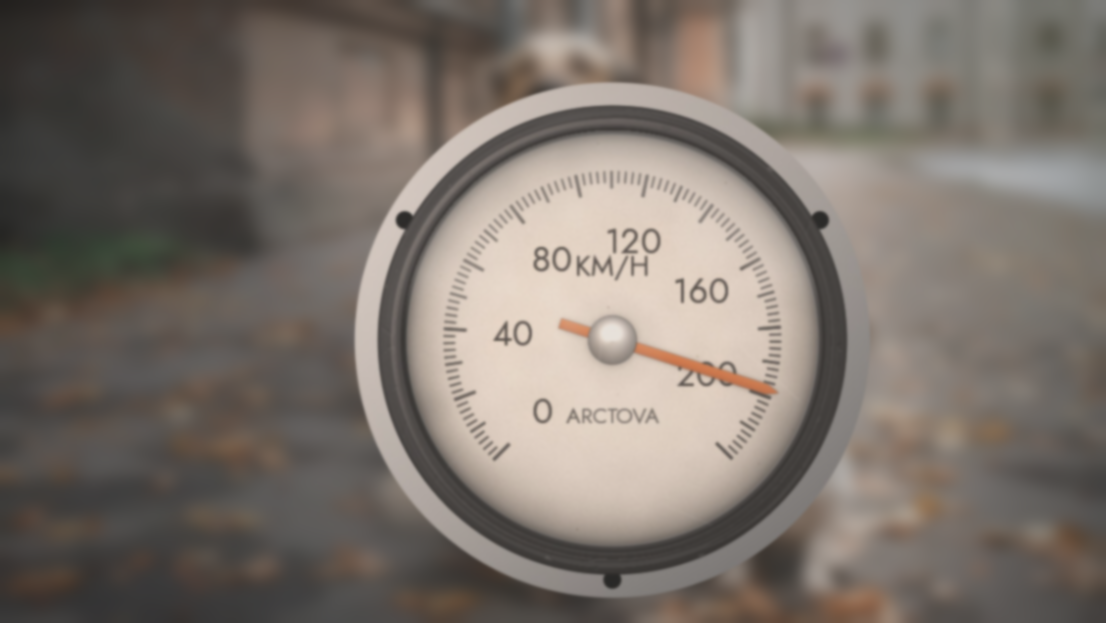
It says 198 km/h
